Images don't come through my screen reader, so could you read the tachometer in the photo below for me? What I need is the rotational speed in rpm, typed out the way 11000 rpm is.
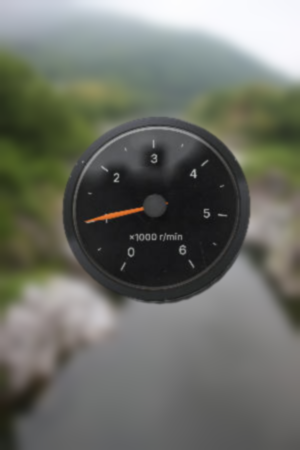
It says 1000 rpm
